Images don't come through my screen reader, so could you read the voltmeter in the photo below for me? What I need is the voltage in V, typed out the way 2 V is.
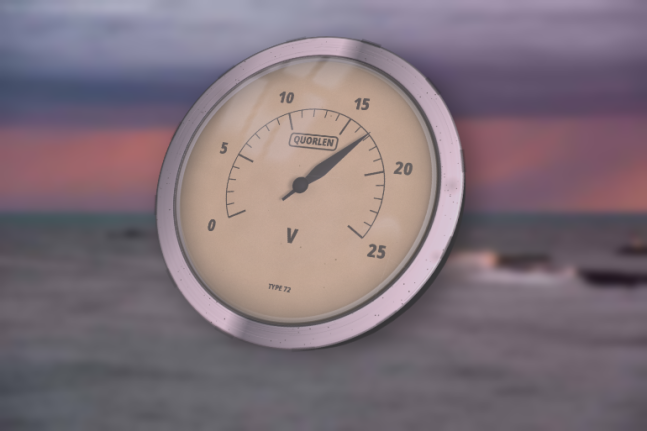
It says 17 V
